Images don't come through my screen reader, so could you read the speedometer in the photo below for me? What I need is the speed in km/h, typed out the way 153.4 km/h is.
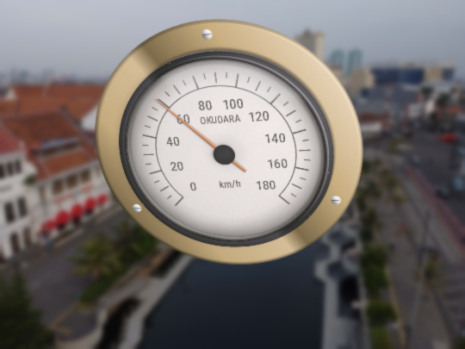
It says 60 km/h
